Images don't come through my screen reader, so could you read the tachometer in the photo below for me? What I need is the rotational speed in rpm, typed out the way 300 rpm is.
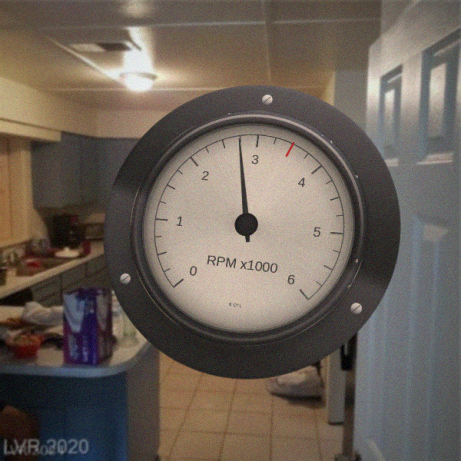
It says 2750 rpm
